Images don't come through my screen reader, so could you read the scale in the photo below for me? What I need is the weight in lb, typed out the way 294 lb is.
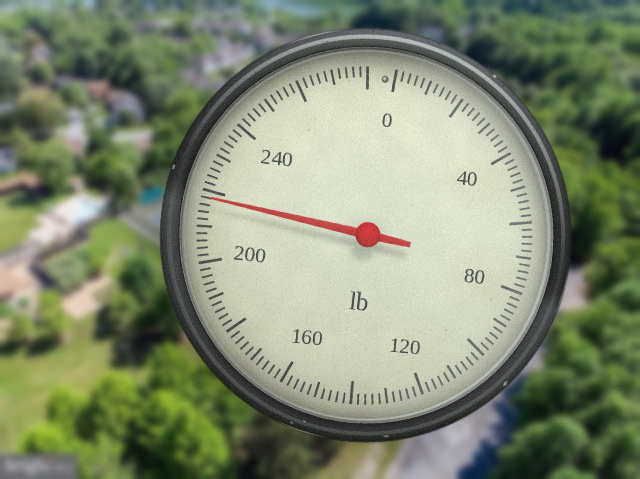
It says 218 lb
